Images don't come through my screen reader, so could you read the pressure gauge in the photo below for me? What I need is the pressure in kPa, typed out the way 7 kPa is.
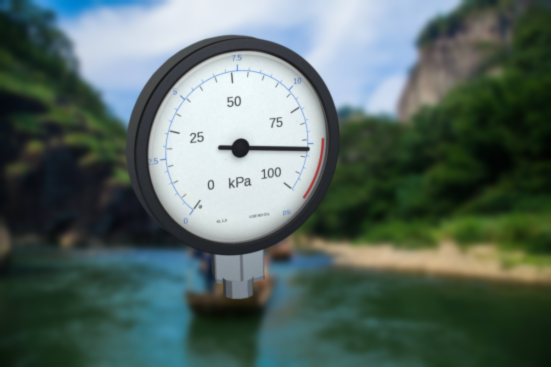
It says 87.5 kPa
